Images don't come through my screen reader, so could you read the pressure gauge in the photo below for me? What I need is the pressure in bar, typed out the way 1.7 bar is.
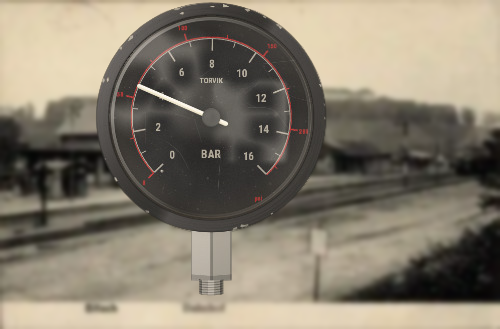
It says 4 bar
